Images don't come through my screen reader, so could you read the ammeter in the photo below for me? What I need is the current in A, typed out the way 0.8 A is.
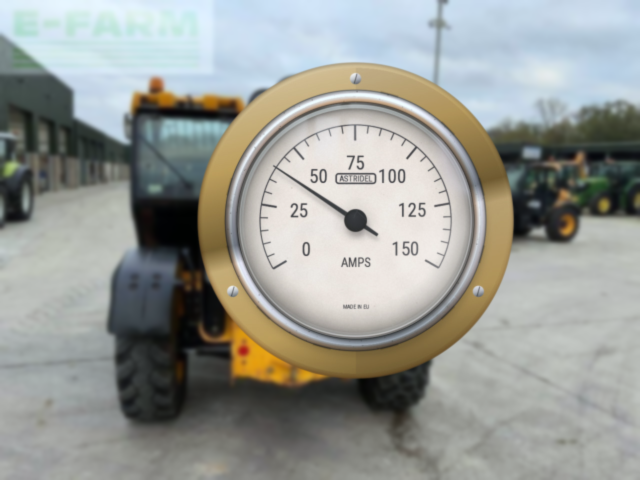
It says 40 A
